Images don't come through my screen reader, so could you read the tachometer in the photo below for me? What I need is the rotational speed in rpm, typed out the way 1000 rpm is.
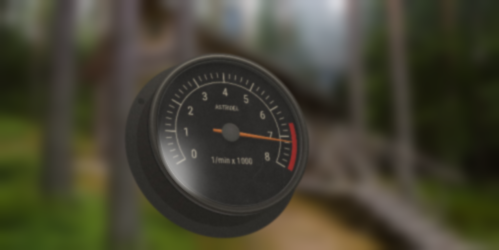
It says 7200 rpm
